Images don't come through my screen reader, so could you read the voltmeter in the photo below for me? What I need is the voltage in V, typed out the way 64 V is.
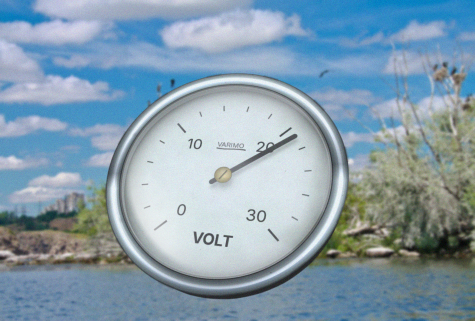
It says 21 V
